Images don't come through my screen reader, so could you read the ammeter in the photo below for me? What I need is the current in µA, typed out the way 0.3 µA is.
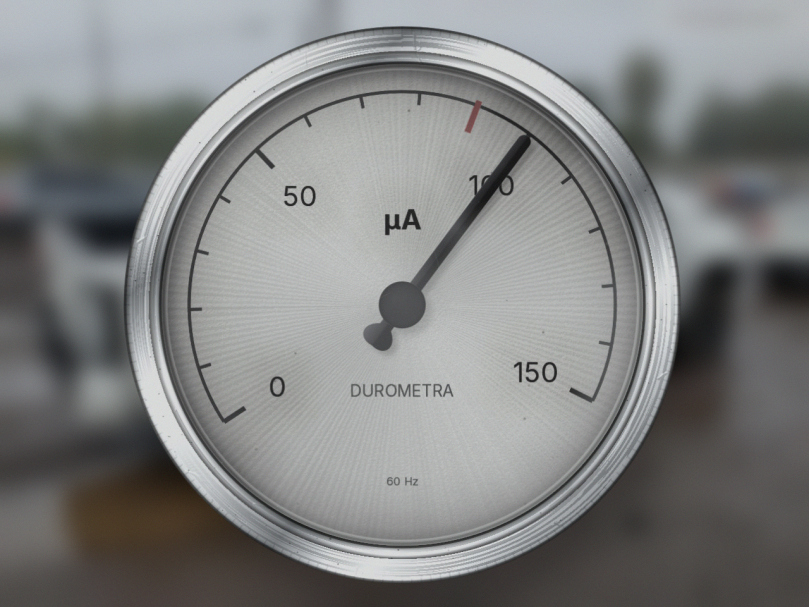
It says 100 µA
